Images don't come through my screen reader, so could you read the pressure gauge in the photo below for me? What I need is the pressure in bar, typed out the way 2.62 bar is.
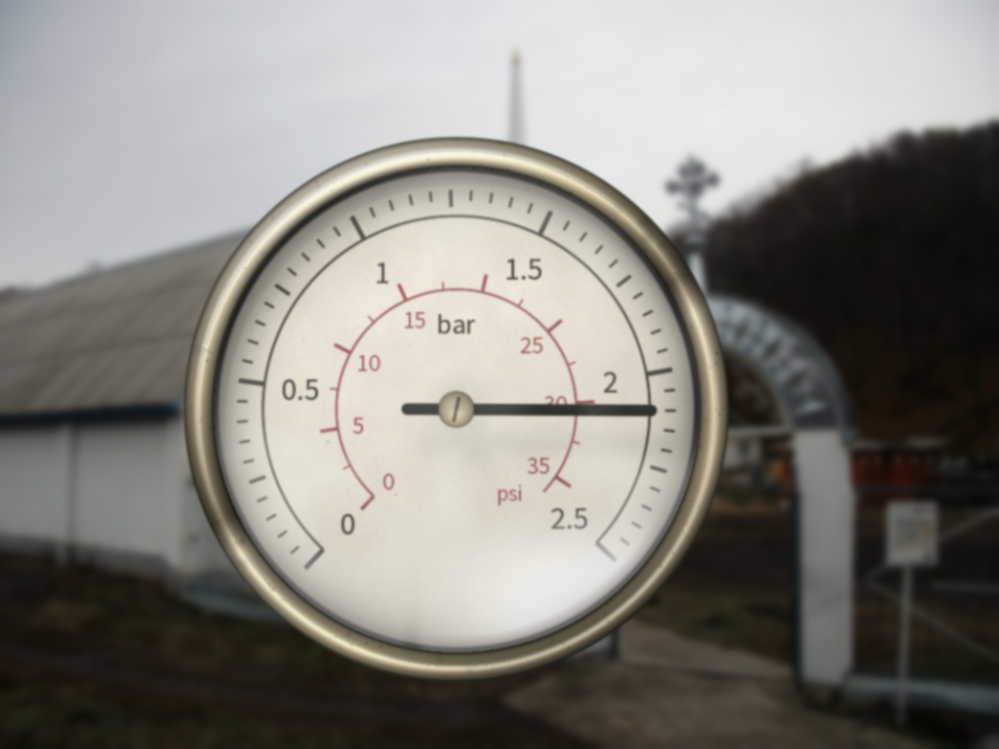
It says 2.1 bar
